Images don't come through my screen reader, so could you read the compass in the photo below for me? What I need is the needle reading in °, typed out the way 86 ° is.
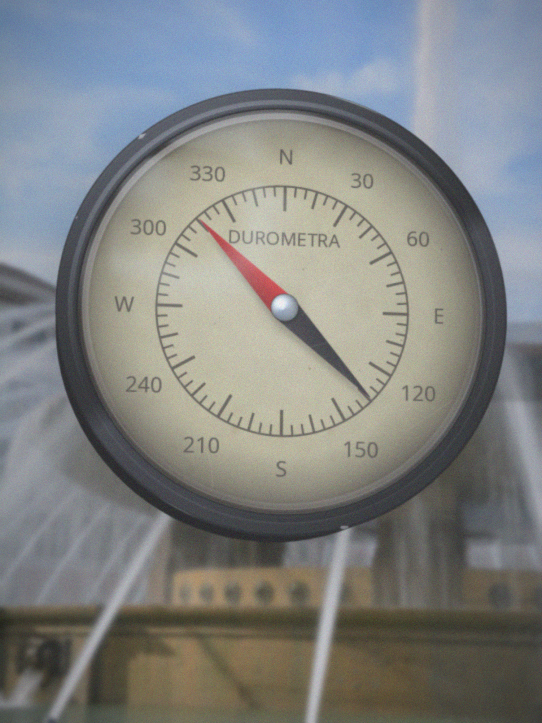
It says 315 °
